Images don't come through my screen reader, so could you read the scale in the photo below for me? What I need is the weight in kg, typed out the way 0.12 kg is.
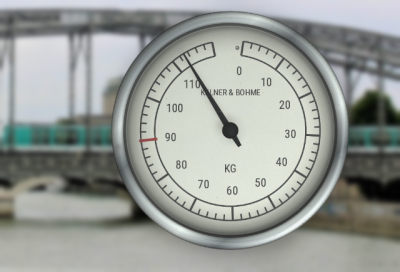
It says 113 kg
